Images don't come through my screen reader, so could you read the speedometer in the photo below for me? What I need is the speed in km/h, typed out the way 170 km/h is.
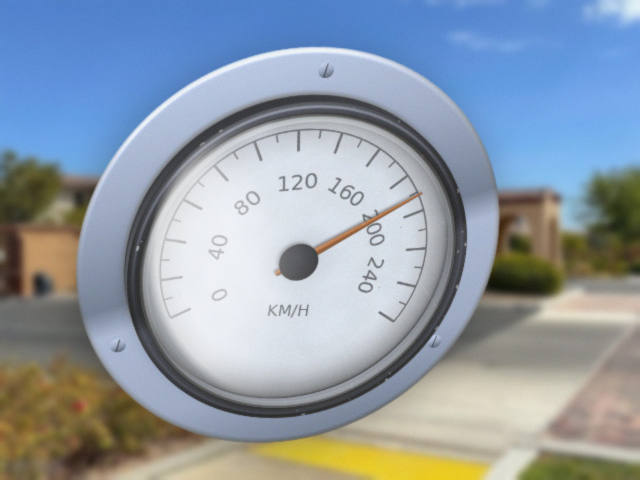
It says 190 km/h
